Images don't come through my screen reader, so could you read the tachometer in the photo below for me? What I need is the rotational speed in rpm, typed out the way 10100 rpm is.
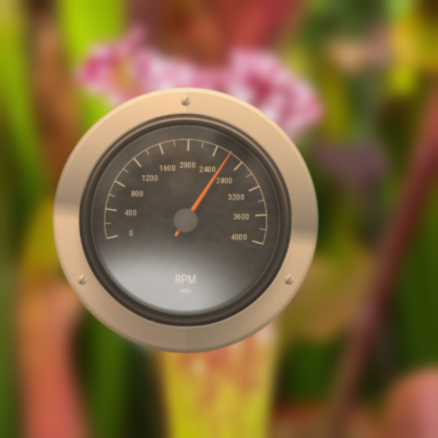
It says 2600 rpm
